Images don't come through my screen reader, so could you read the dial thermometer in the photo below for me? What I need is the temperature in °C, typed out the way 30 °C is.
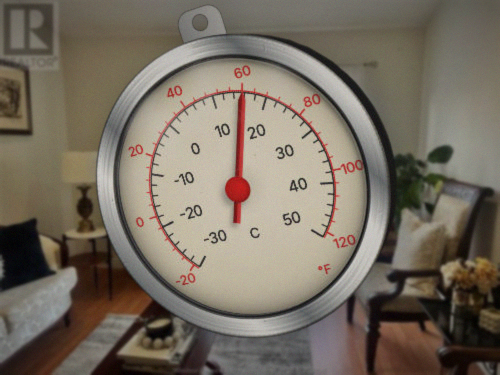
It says 16 °C
